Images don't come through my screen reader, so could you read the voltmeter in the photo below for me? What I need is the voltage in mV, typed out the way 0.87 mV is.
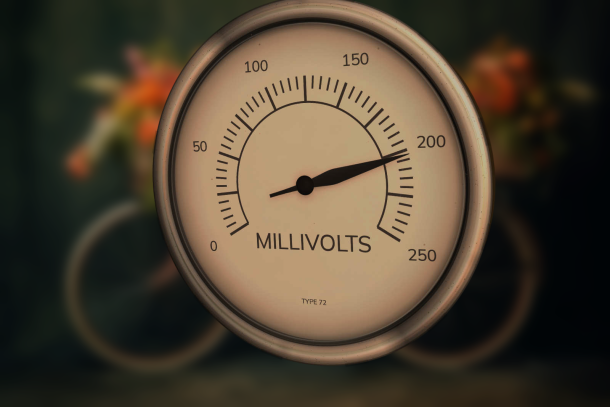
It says 202.5 mV
